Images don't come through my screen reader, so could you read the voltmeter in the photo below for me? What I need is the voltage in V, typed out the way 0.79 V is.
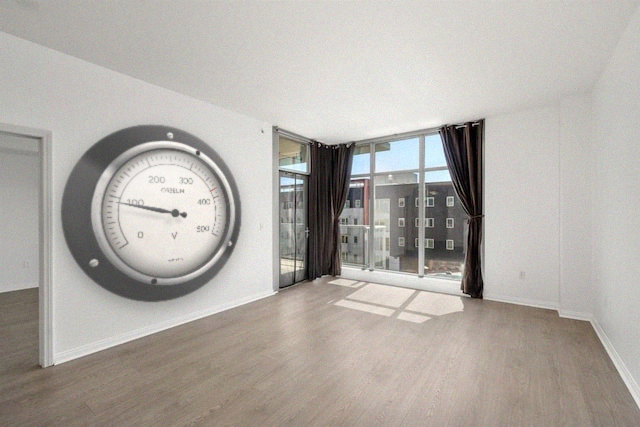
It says 90 V
